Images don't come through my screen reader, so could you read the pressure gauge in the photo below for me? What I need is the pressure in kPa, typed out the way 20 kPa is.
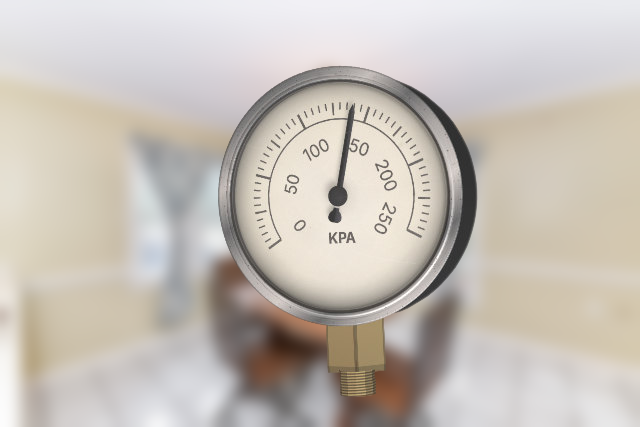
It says 140 kPa
